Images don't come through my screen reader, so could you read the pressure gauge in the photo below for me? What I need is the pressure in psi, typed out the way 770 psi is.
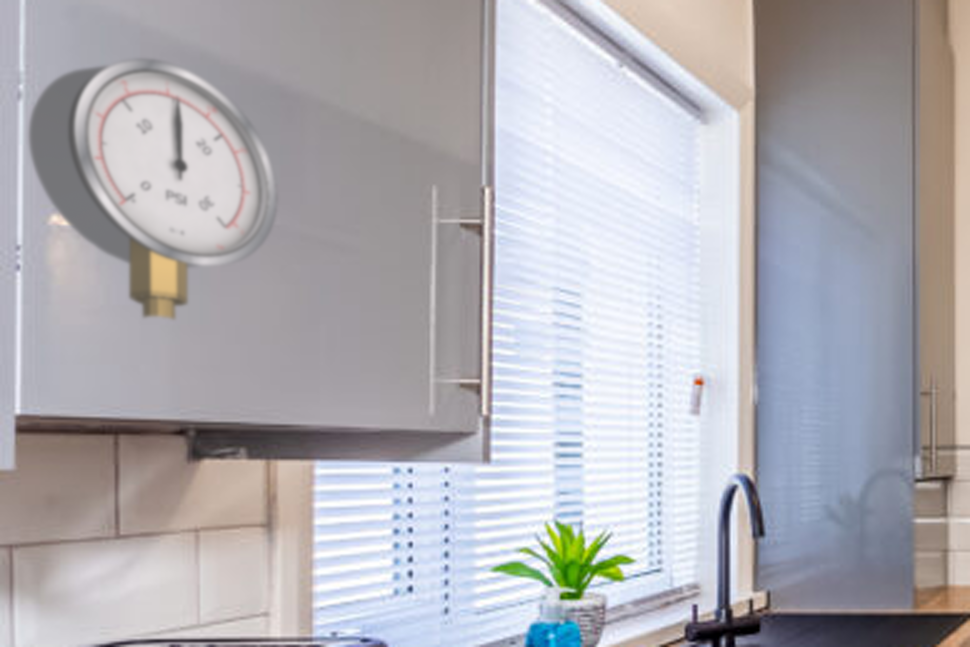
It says 15 psi
